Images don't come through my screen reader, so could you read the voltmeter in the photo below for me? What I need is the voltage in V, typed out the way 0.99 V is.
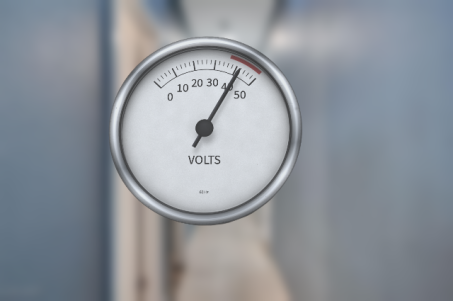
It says 42 V
